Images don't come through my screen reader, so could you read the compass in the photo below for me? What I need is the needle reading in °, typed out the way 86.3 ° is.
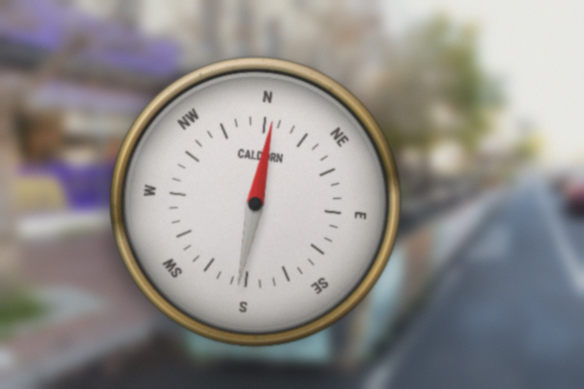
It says 5 °
